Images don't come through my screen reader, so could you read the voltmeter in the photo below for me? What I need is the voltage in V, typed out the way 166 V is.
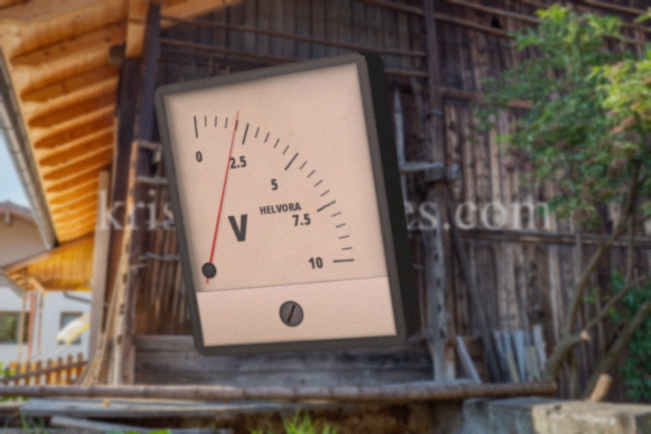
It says 2 V
